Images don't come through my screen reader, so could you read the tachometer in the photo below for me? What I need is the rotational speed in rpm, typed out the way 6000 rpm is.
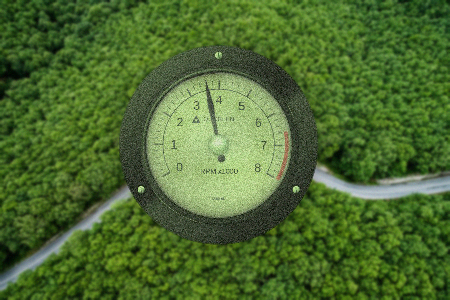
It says 3600 rpm
